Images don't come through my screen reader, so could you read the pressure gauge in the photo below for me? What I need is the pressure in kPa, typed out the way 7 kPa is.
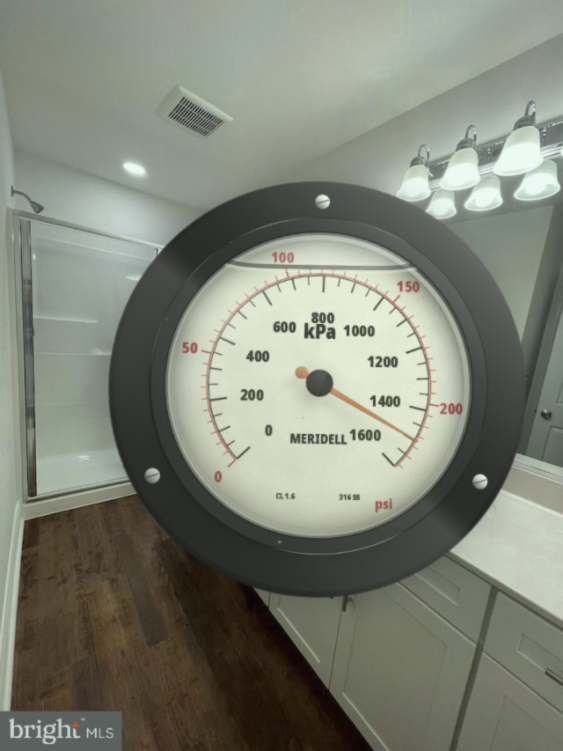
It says 1500 kPa
